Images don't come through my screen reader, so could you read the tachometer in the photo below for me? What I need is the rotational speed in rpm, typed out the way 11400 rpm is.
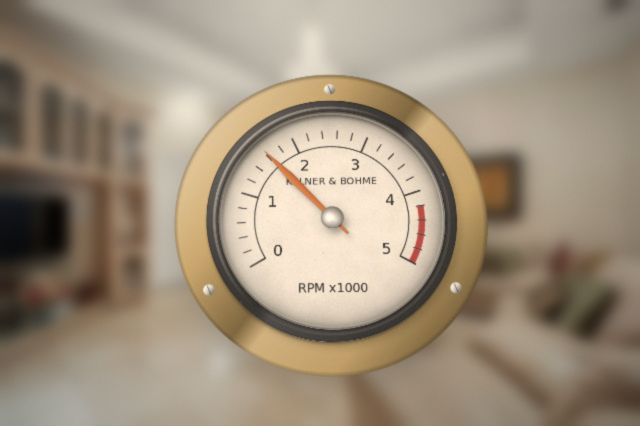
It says 1600 rpm
